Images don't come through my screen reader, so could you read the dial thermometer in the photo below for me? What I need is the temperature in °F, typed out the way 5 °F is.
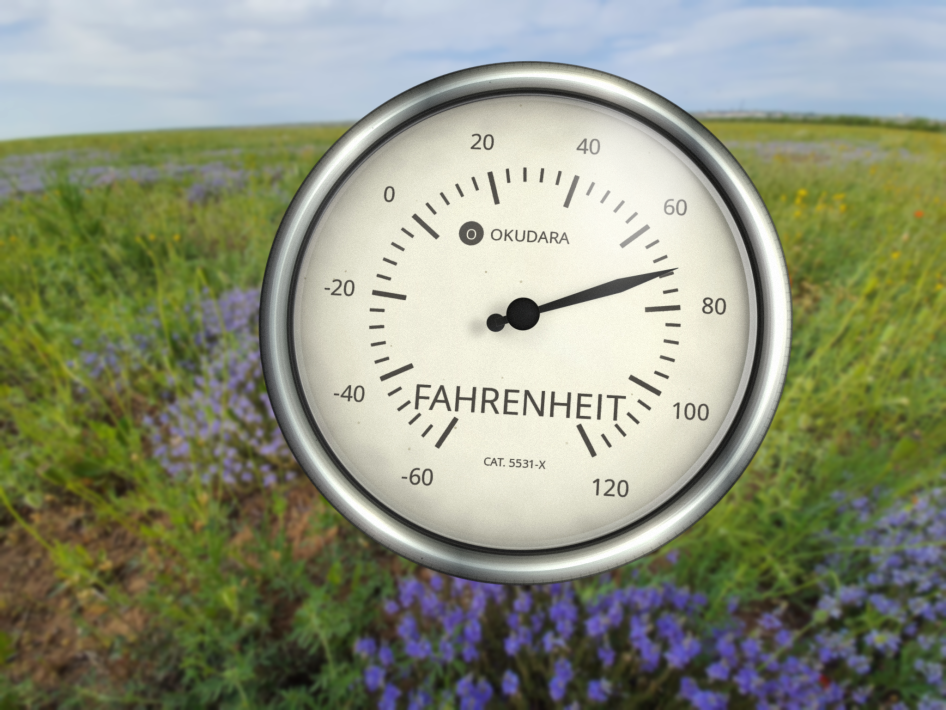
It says 72 °F
